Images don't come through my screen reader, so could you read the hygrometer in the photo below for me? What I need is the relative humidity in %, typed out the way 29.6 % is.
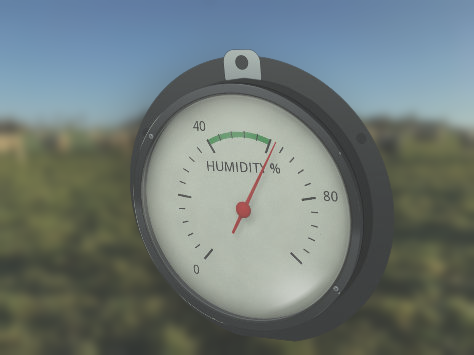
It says 62 %
